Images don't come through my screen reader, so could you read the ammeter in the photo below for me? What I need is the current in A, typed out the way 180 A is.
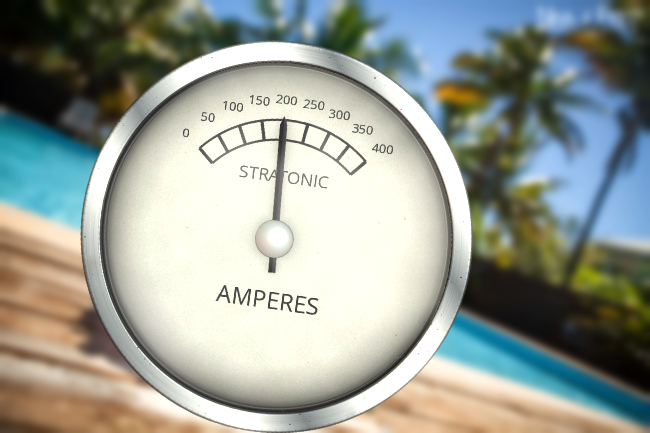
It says 200 A
